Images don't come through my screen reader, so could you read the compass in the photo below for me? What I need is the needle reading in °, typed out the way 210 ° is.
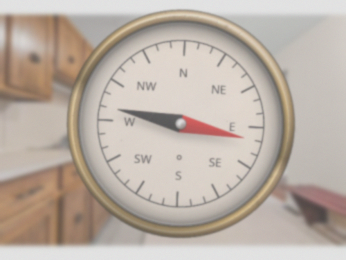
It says 100 °
